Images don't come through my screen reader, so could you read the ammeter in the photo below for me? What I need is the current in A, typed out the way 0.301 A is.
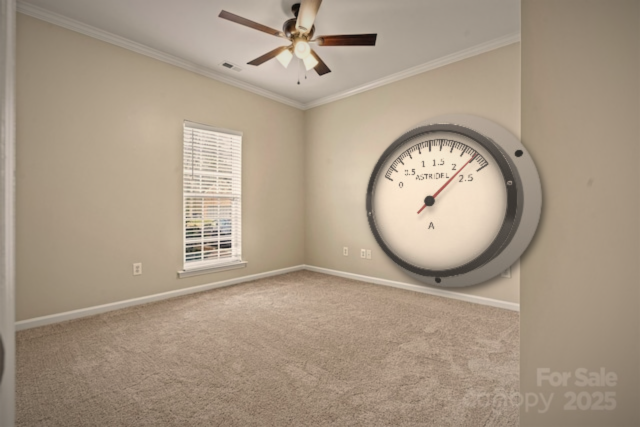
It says 2.25 A
